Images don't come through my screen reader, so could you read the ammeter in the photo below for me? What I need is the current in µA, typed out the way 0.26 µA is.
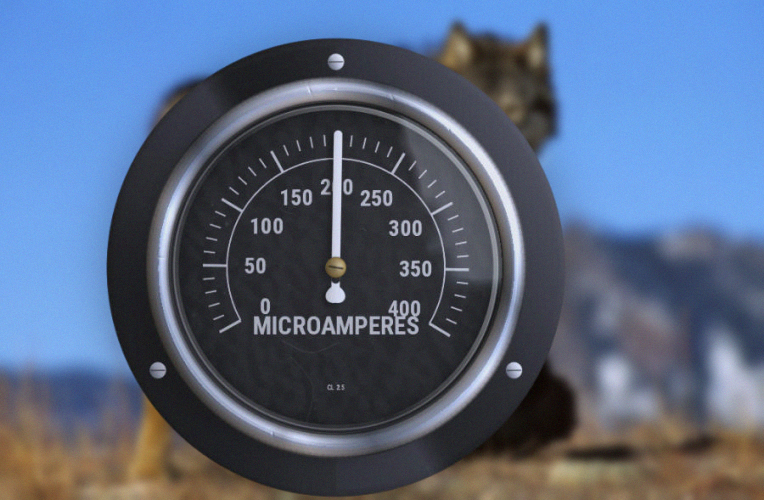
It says 200 µA
